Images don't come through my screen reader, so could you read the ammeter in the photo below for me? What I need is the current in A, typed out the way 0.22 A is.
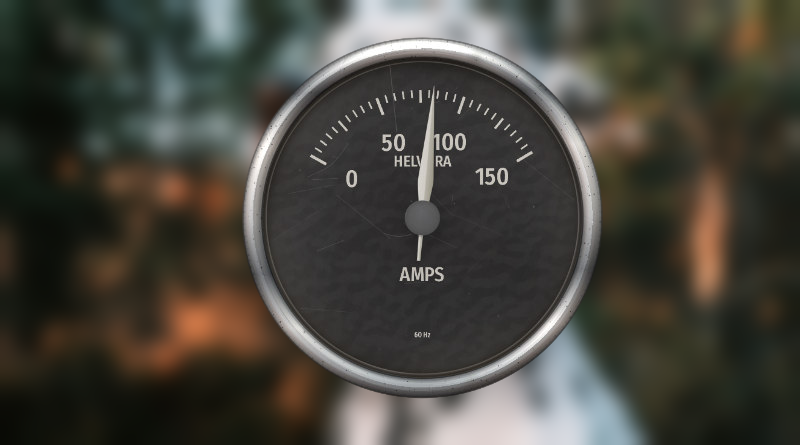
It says 82.5 A
